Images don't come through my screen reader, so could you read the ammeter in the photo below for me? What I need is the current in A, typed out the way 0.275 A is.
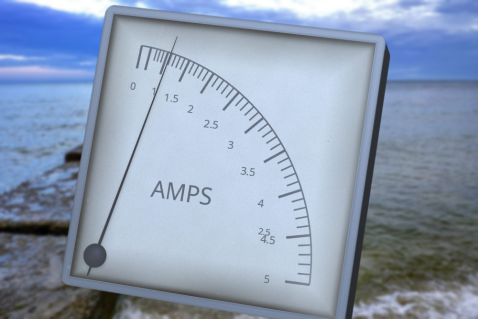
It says 1.1 A
